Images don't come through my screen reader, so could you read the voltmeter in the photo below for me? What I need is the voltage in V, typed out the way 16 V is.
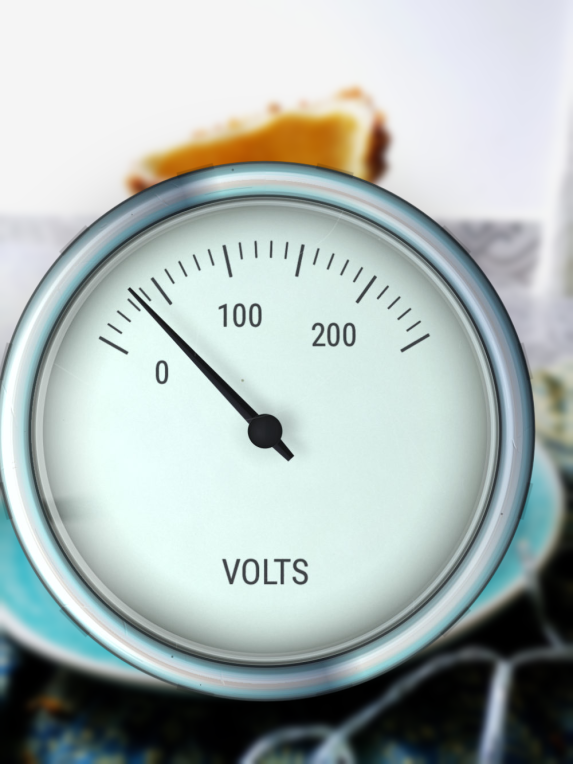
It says 35 V
